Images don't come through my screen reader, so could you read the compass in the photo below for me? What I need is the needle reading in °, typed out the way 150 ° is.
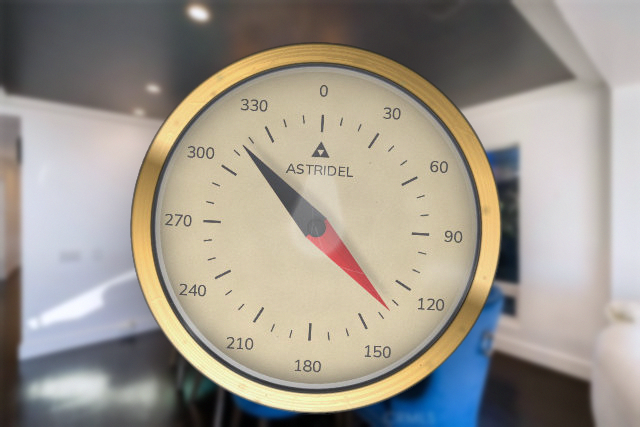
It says 135 °
